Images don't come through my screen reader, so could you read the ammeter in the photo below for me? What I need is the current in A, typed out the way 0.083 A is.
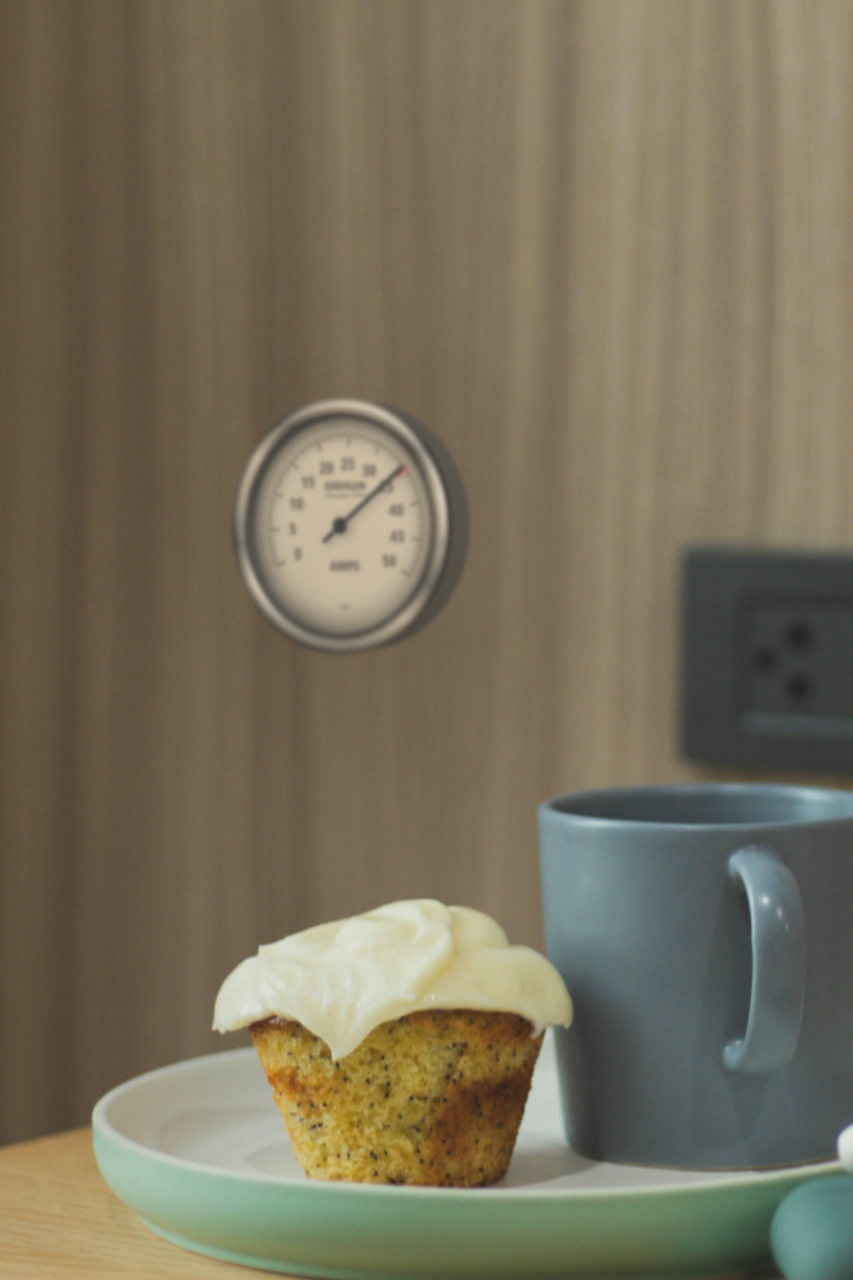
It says 35 A
